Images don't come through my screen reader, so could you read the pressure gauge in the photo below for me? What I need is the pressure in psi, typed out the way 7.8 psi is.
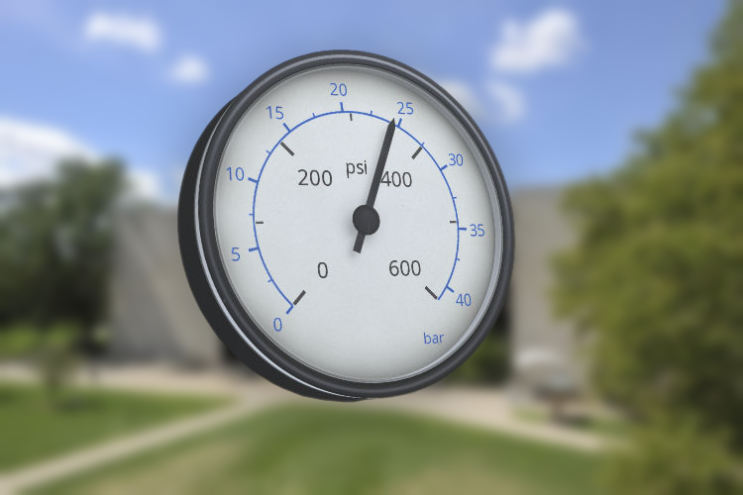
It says 350 psi
